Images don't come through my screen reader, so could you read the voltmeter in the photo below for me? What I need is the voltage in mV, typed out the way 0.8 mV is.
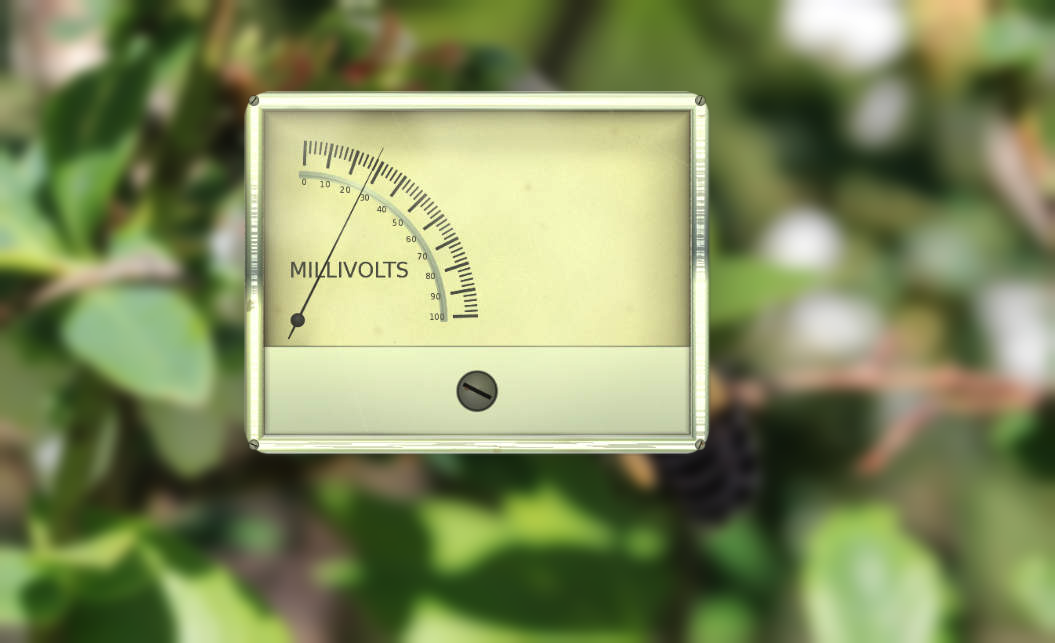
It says 28 mV
